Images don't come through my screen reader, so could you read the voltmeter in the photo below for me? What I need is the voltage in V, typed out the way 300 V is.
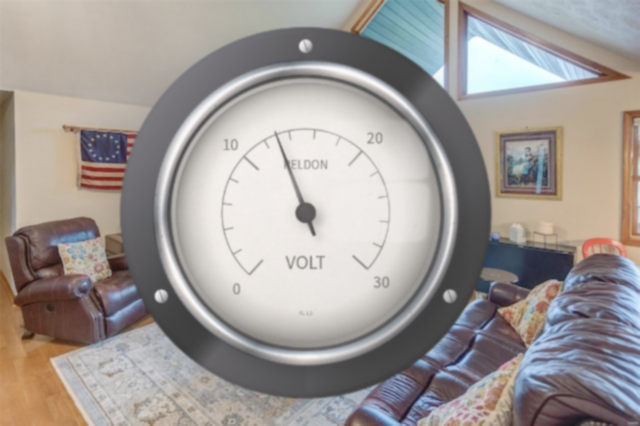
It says 13 V
